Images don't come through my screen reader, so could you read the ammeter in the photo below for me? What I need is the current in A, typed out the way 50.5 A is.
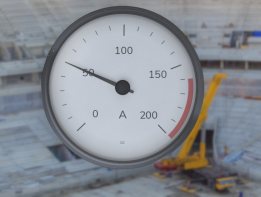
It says 50 A
